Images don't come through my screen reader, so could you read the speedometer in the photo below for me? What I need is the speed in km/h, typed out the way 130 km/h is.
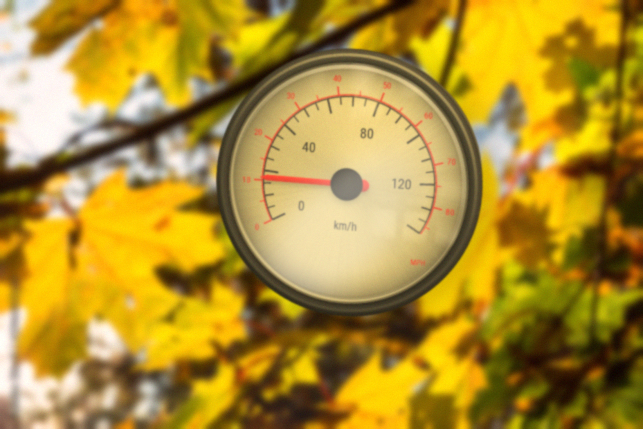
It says 17.5 km/h
